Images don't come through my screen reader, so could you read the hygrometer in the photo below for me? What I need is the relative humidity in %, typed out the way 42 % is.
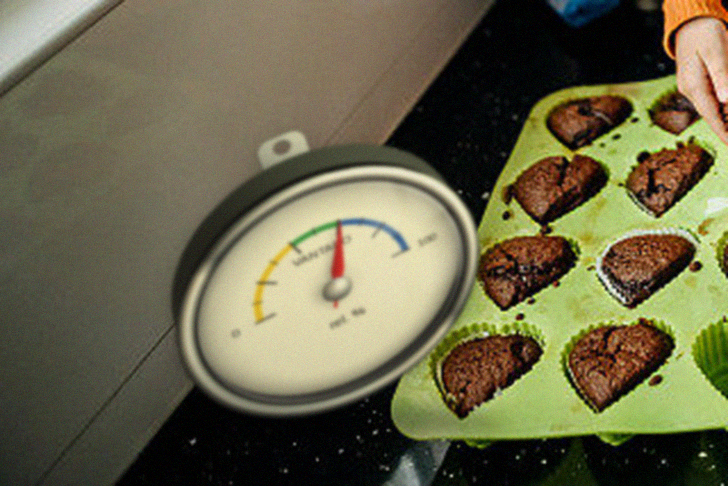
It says 60 %
